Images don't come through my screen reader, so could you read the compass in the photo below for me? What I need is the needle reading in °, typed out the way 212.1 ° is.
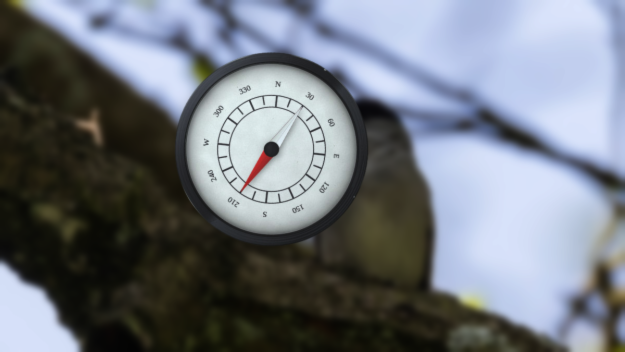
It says 210 °
